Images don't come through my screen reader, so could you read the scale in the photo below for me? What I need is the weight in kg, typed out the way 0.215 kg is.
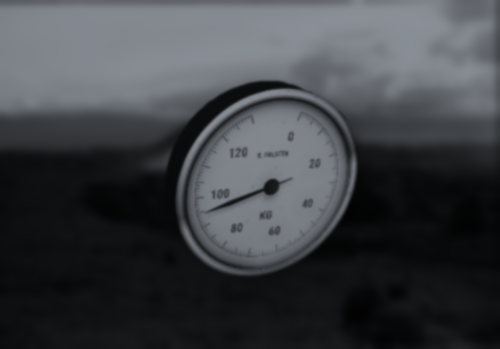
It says 95 kg
